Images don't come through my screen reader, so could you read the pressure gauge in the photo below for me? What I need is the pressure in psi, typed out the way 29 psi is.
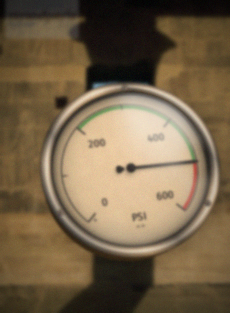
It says 500 psi
